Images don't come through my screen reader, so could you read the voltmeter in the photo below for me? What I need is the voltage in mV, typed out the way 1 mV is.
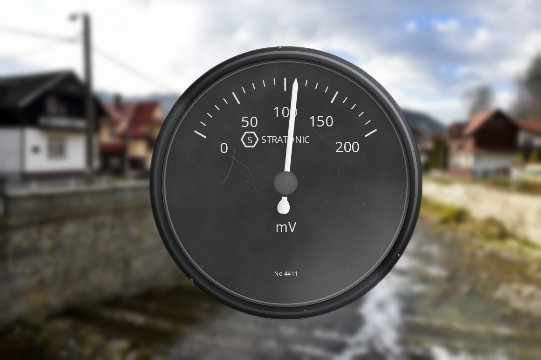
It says 110 mV
